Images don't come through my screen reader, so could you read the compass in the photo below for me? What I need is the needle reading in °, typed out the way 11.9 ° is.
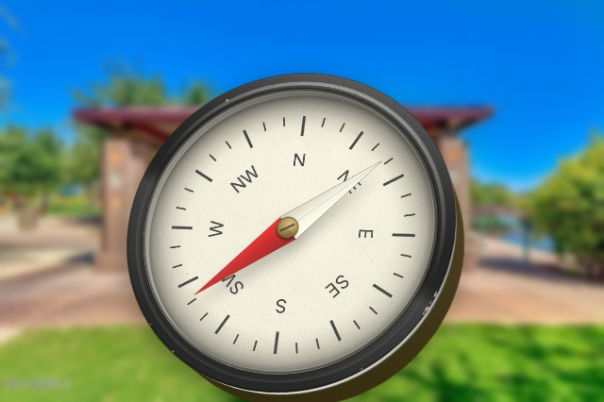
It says 230 °
